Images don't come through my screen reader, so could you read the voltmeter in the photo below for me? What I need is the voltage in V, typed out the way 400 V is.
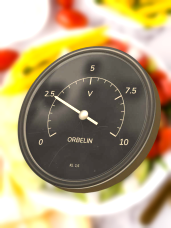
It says 2.5 V
